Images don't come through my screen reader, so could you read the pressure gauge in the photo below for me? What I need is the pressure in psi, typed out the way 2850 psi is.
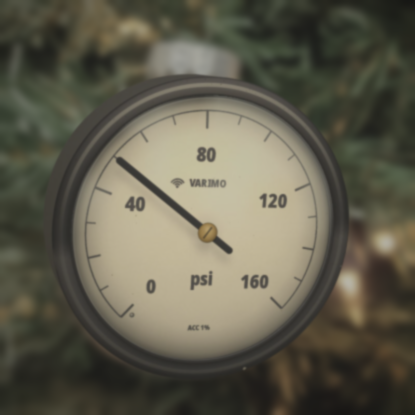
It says 50 psi
